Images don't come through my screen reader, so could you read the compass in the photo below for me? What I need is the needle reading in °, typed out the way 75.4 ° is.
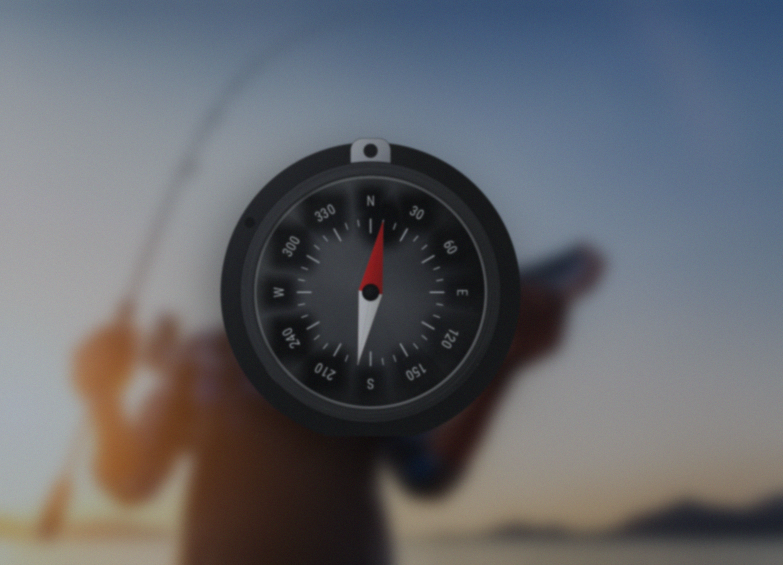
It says 10 °
